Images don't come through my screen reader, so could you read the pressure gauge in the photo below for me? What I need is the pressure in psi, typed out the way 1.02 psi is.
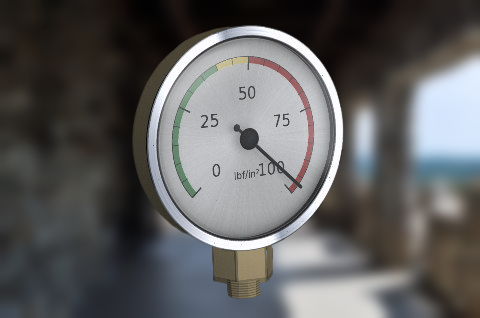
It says 97.5 psi
